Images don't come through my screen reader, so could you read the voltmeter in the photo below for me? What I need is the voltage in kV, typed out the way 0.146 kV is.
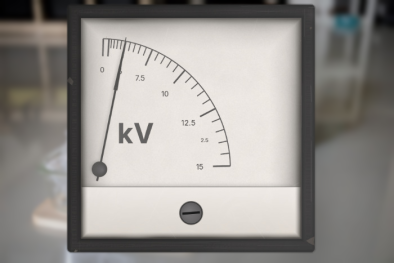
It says 5 kV
